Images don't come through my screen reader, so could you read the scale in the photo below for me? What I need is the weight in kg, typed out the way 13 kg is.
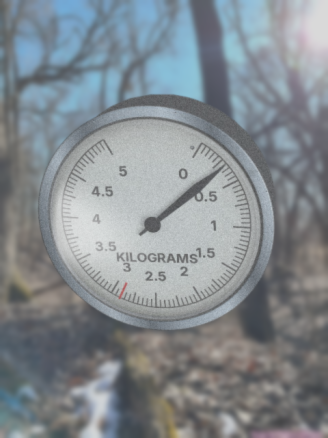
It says 0.3 kg
